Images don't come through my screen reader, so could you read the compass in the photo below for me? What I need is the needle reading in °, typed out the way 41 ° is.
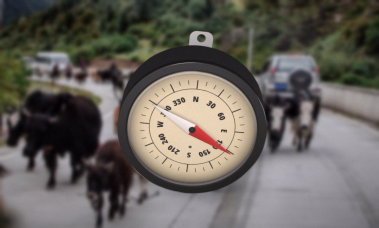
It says 120 °
